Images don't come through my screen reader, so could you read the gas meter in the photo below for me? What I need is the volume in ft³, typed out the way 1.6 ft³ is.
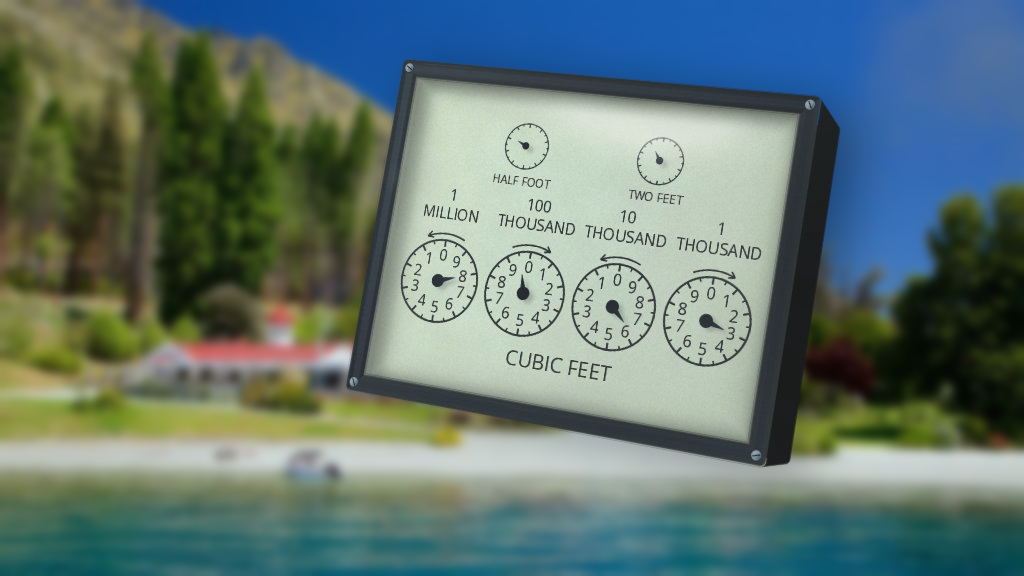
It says 796300 ft³
